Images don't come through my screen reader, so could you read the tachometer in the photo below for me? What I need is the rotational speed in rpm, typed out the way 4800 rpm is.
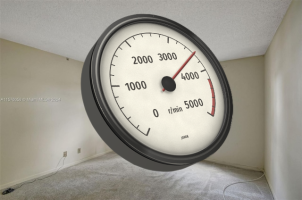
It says 3600 rpm
